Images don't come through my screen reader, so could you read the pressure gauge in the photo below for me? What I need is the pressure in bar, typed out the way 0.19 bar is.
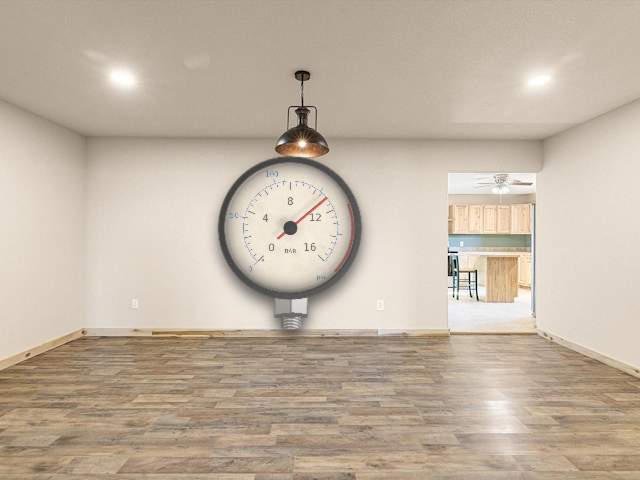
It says 11 bar
